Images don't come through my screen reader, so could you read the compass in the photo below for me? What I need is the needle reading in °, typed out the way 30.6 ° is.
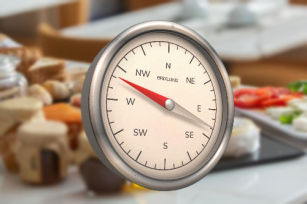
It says 290 °
